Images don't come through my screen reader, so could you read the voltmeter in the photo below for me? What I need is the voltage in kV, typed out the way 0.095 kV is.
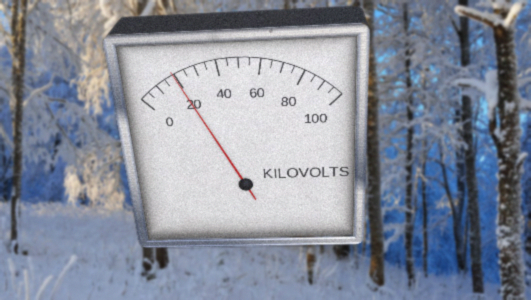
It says 20 kV
